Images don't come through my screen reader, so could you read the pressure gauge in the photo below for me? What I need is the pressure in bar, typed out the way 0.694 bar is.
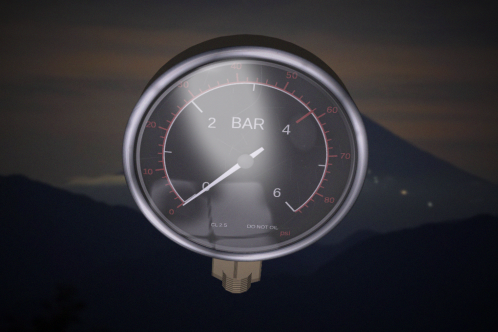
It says 0 bar
